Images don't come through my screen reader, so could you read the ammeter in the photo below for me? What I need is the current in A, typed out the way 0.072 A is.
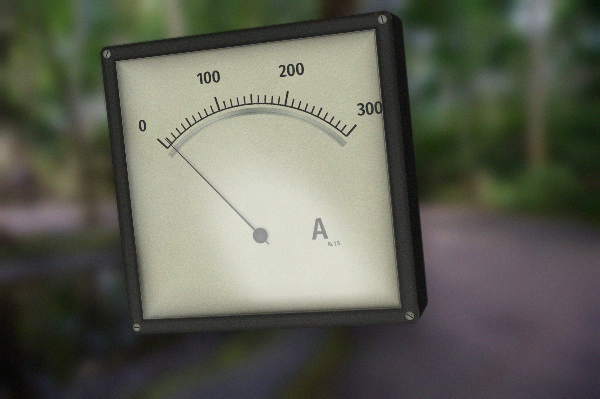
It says 10 A
